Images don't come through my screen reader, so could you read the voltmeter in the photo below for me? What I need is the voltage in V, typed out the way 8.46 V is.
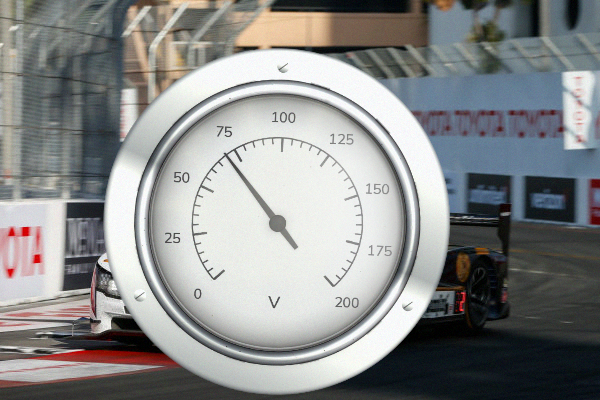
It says 70 V
